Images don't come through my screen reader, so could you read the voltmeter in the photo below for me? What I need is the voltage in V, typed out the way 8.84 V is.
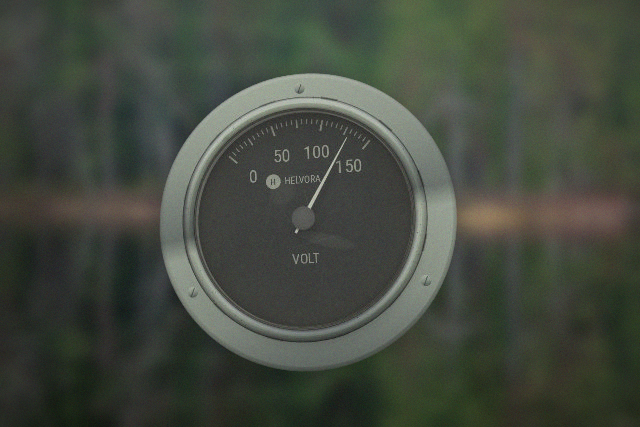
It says 130 V
